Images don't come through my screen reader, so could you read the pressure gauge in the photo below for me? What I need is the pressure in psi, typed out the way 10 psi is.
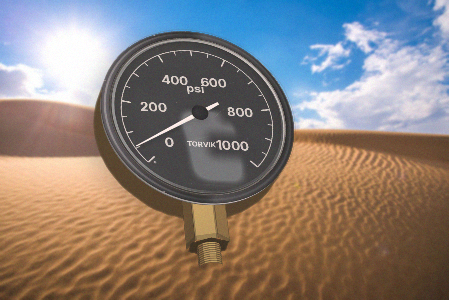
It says 50 psi
